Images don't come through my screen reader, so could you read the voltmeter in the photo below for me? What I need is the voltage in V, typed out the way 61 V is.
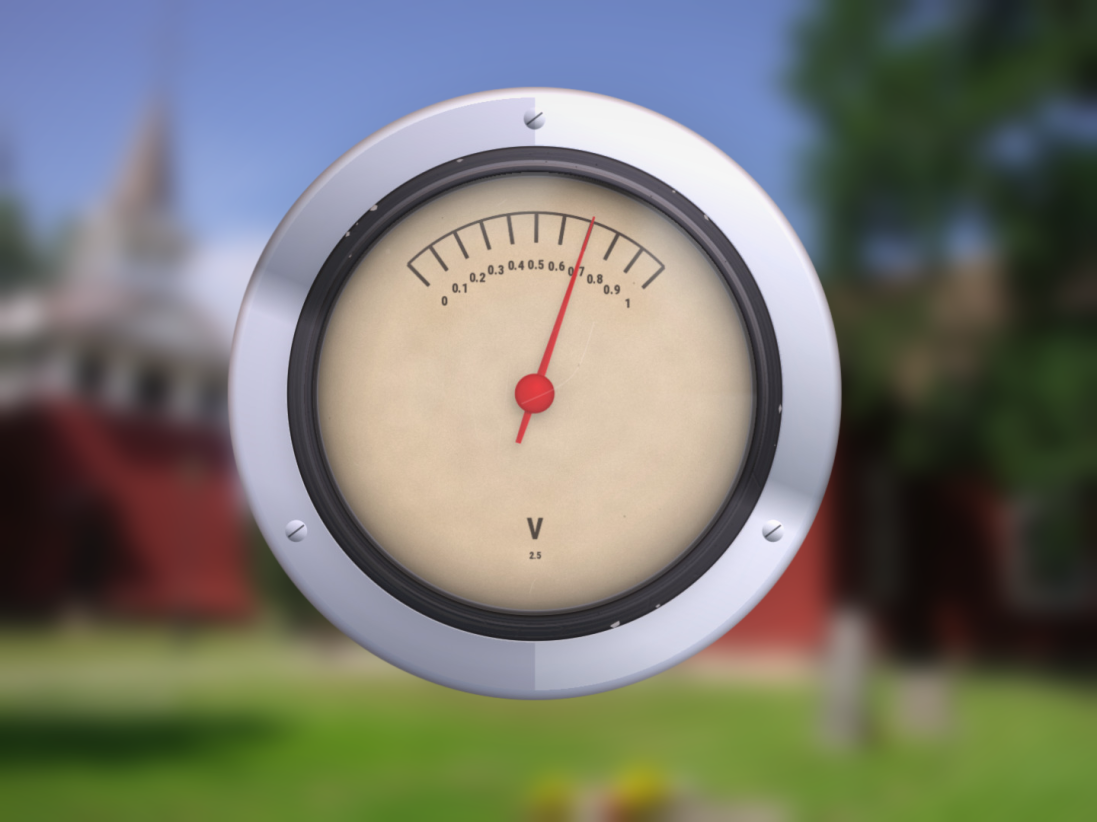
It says 0.7 V
